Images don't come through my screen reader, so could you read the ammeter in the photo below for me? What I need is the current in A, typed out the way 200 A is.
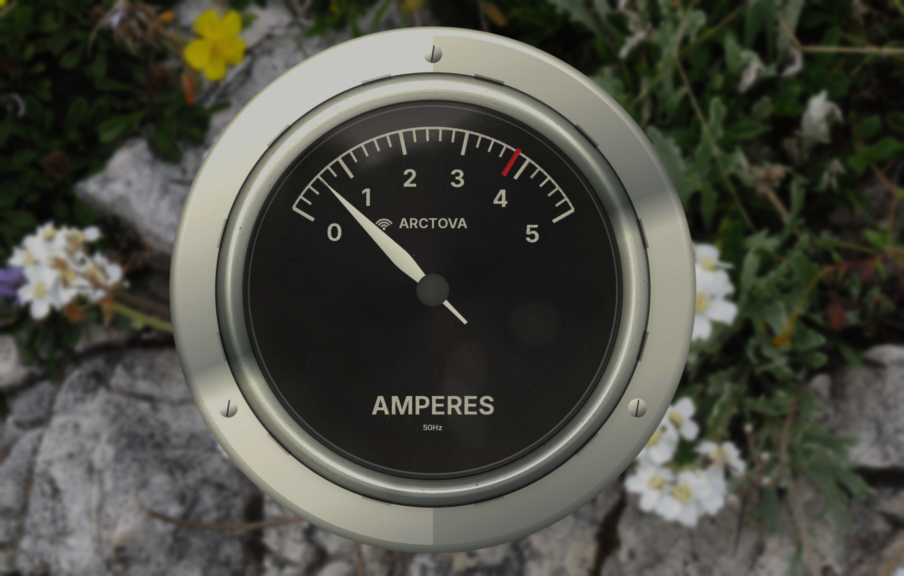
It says 0.6 A
